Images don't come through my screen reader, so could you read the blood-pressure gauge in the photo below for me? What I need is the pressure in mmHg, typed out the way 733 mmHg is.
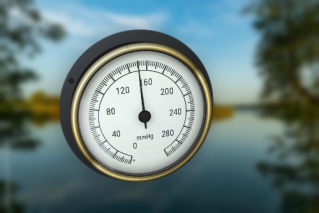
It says 150 mmHg
